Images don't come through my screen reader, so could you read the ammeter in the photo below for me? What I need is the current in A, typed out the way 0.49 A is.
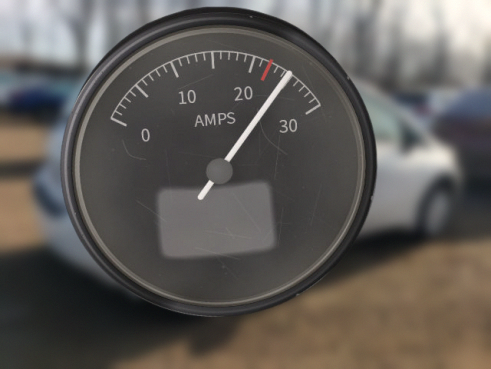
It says 24.5 A
